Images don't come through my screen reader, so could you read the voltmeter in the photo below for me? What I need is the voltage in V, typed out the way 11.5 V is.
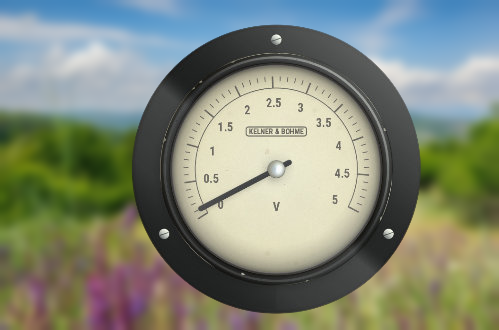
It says 0.1 V
